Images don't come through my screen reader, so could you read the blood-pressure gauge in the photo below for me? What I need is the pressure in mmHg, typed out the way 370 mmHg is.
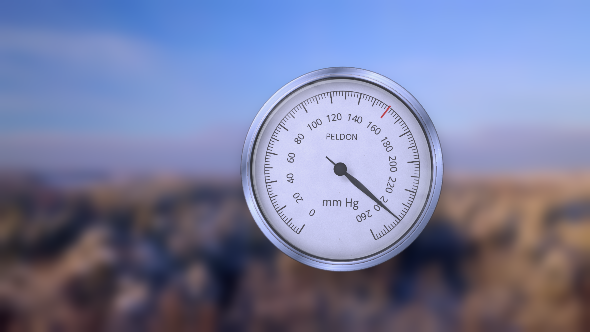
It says 240 mmHg
